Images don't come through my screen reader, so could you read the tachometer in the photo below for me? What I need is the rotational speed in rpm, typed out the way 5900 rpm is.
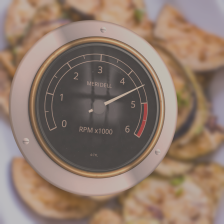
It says 4500 rpm
